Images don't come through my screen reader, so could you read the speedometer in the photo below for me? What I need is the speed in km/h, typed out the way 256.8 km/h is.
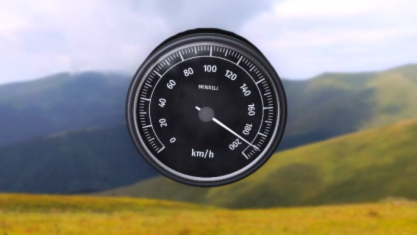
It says 190 km/h
